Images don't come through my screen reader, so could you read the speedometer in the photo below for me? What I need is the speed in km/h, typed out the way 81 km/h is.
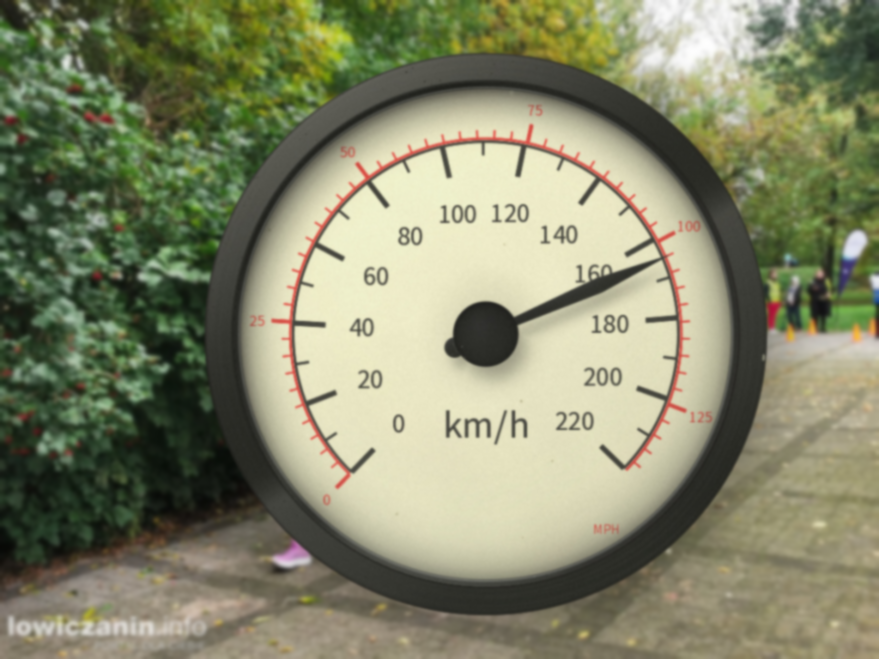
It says 165 km/h
